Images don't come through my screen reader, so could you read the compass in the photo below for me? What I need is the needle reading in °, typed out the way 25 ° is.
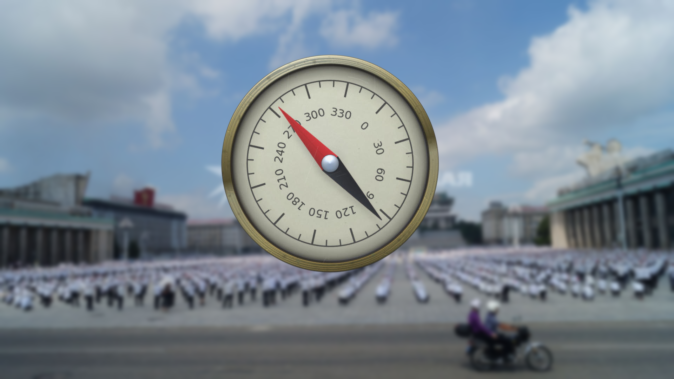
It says 275 °
